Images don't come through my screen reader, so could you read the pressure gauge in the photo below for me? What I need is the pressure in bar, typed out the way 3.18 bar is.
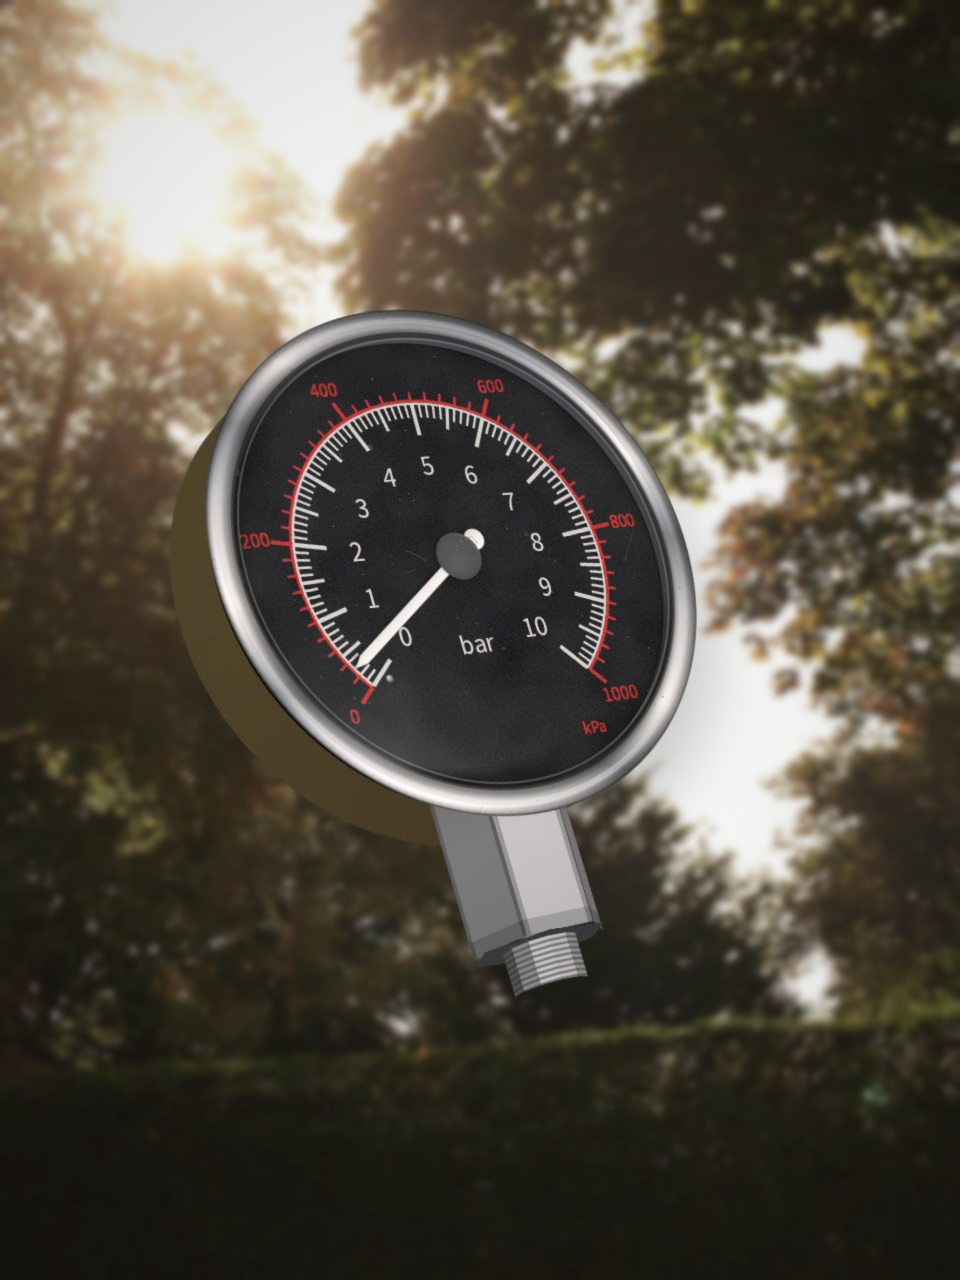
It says 0.3 bar
